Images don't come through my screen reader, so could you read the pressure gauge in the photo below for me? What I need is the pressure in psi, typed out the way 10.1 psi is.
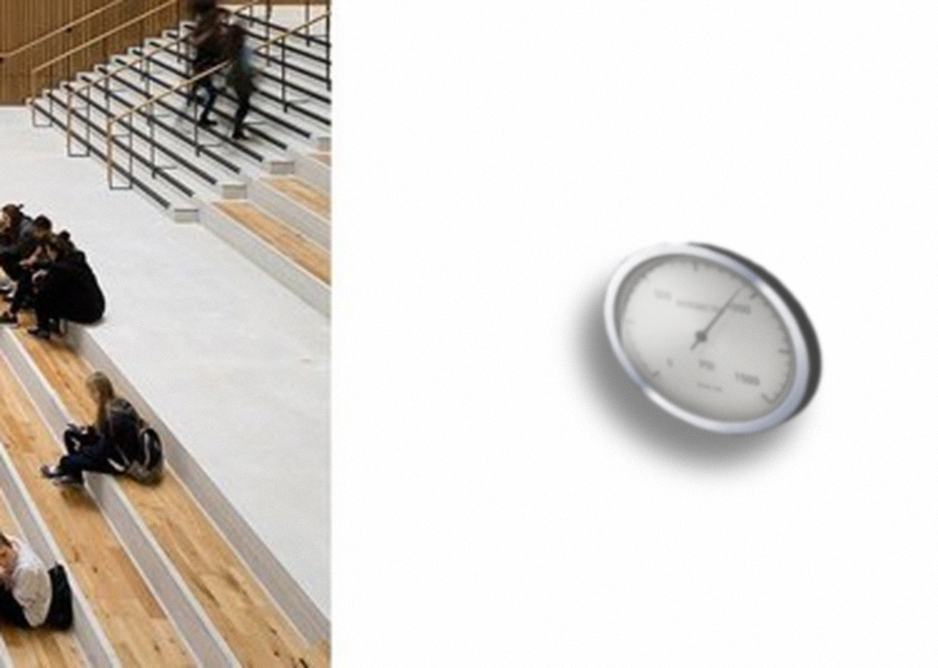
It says 950 psi
